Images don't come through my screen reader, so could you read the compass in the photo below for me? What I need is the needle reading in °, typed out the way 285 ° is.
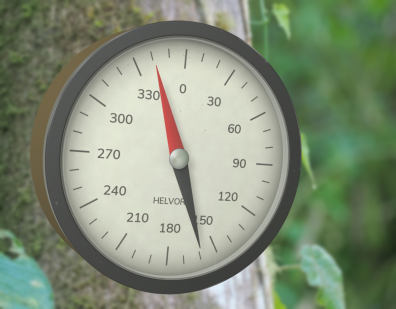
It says 340 °
